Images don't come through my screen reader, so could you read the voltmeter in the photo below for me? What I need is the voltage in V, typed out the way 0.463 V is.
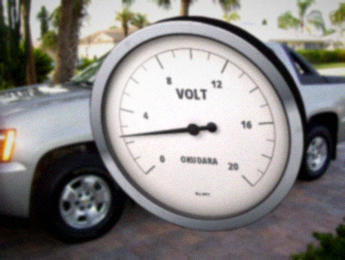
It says 2.5 V
